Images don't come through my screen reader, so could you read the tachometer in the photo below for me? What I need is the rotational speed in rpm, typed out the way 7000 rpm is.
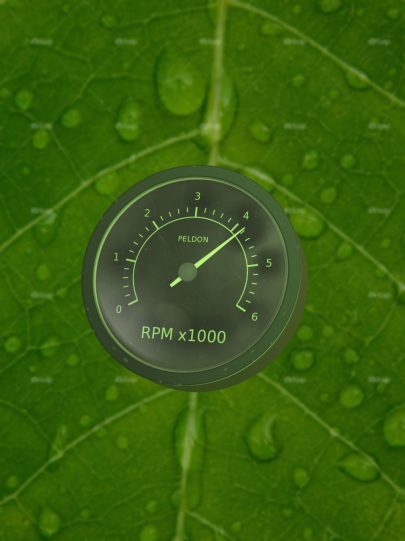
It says 4200 rpm
